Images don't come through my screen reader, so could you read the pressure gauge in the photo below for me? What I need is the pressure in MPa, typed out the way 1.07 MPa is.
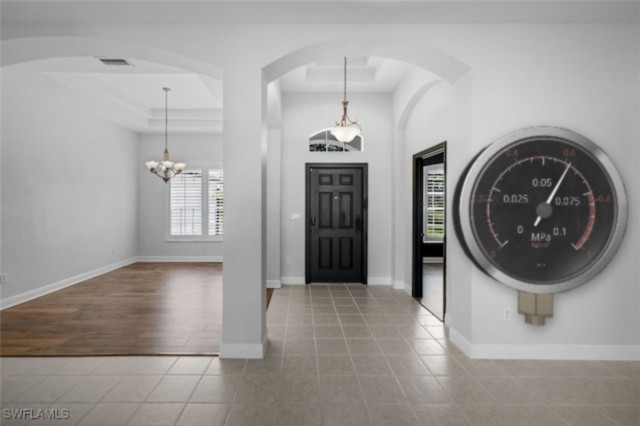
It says 0.06 MPa
